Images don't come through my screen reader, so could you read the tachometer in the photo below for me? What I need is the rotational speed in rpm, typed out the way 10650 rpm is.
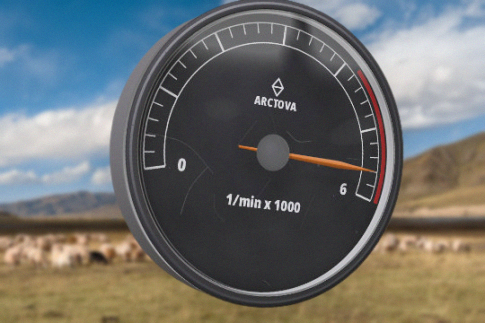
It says 5600 rpm
